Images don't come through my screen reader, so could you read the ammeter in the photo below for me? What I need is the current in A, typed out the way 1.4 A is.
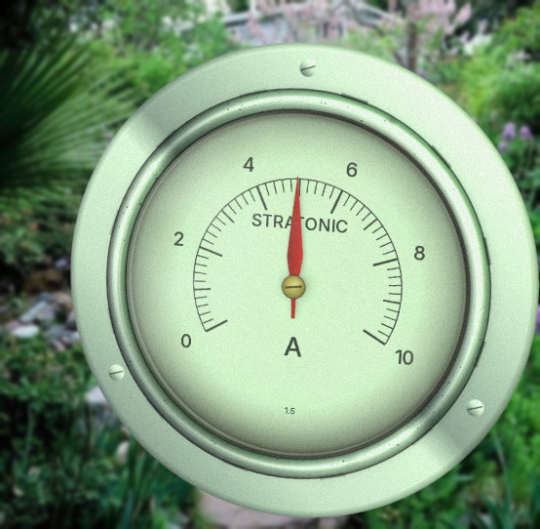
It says 5 A
